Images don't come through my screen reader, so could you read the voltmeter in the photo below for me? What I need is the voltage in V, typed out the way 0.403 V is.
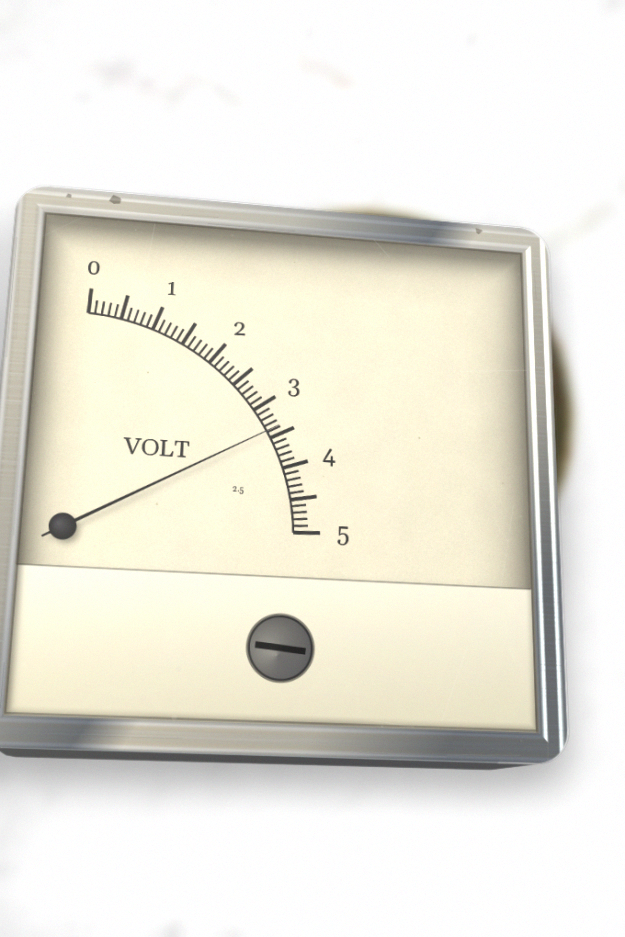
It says 3.4 V
